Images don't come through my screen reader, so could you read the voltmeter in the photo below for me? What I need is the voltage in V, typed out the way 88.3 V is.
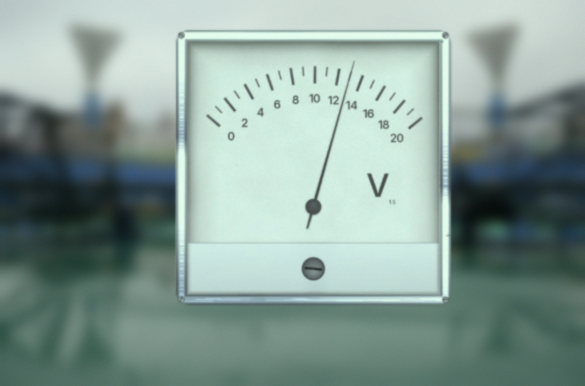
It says 13 V
